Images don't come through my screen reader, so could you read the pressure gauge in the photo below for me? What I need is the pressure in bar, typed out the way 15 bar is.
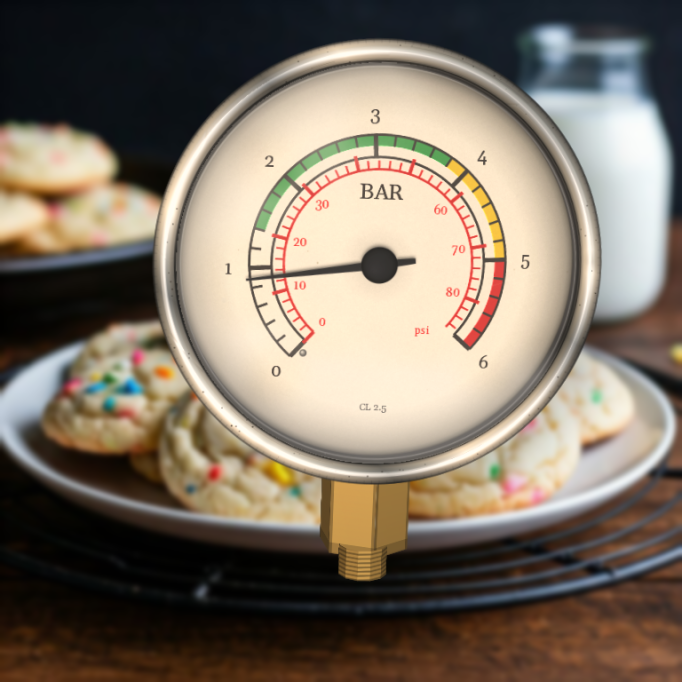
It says 0.9 bar
